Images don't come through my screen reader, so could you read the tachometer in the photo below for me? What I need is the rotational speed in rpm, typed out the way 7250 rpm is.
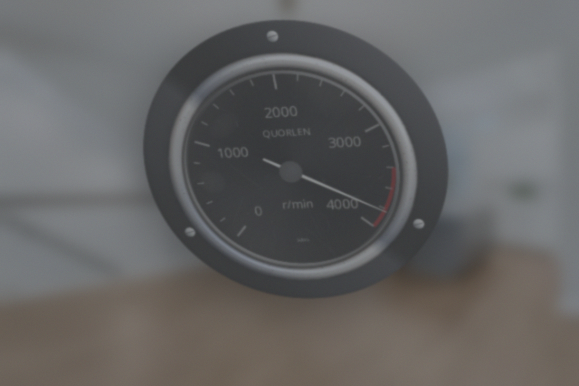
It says 3800 rpm
